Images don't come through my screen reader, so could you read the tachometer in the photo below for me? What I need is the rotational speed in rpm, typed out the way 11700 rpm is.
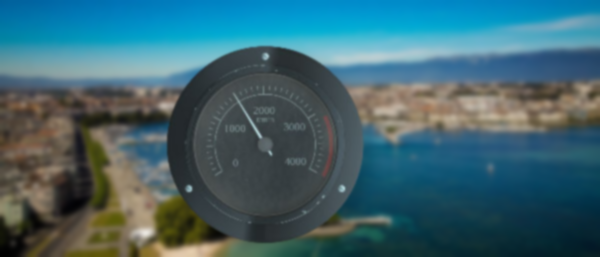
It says 1500 rpm
